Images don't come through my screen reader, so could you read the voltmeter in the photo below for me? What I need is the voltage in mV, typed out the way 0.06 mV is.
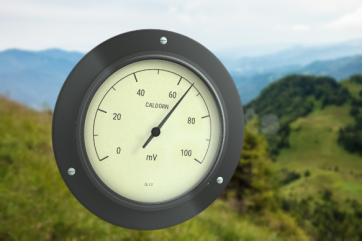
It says 65 mV
